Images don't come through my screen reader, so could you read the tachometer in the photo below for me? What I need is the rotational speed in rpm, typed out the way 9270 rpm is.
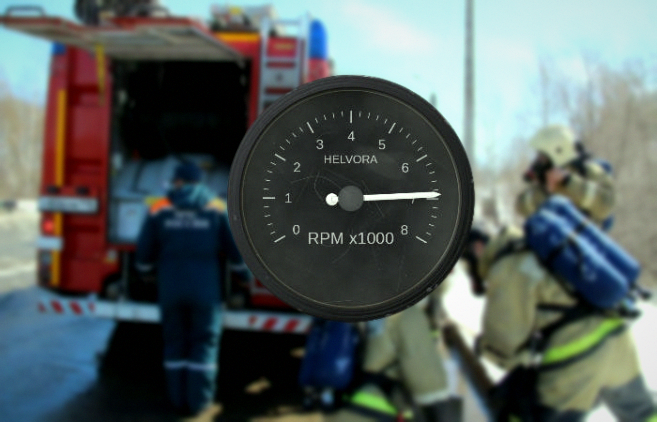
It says 6900 rpm
